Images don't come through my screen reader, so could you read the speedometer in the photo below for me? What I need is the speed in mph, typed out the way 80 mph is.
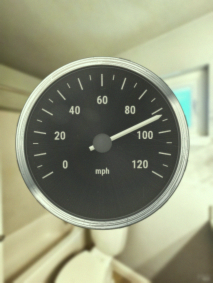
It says 92.5 mph
